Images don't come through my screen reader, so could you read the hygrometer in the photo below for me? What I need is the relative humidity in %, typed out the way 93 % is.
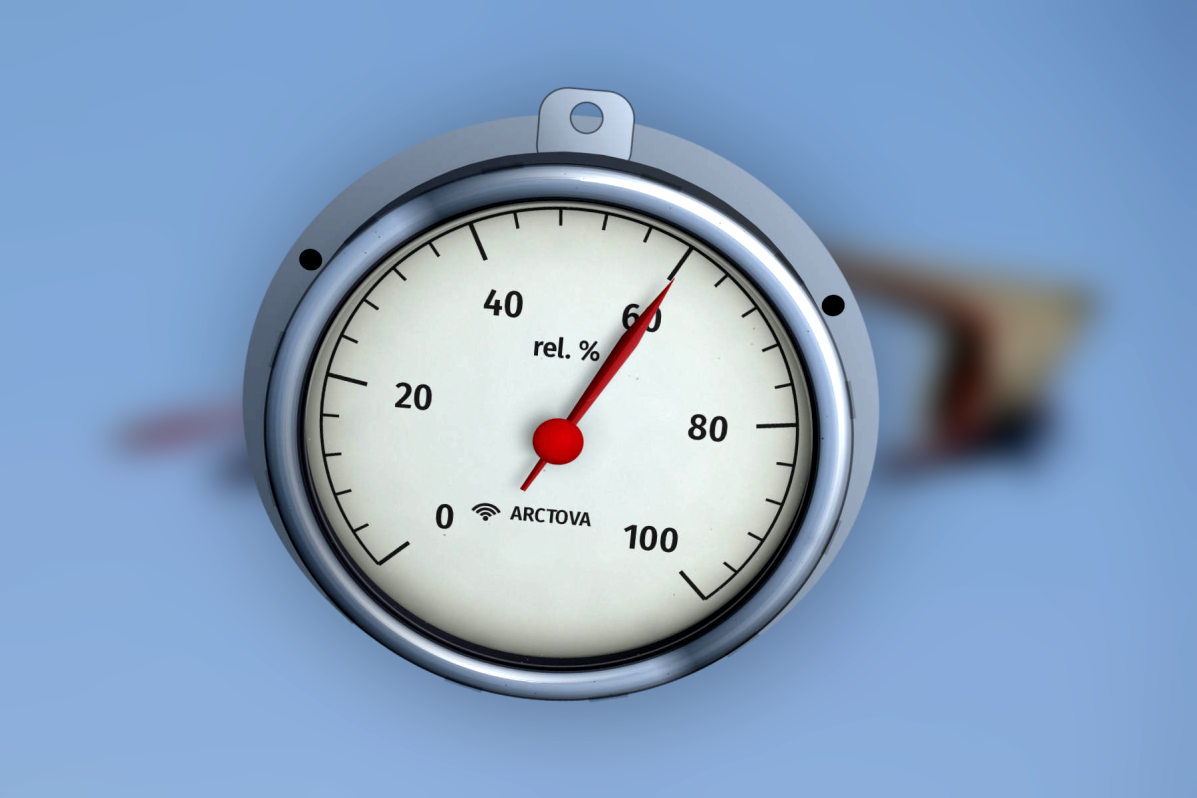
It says 60 %
